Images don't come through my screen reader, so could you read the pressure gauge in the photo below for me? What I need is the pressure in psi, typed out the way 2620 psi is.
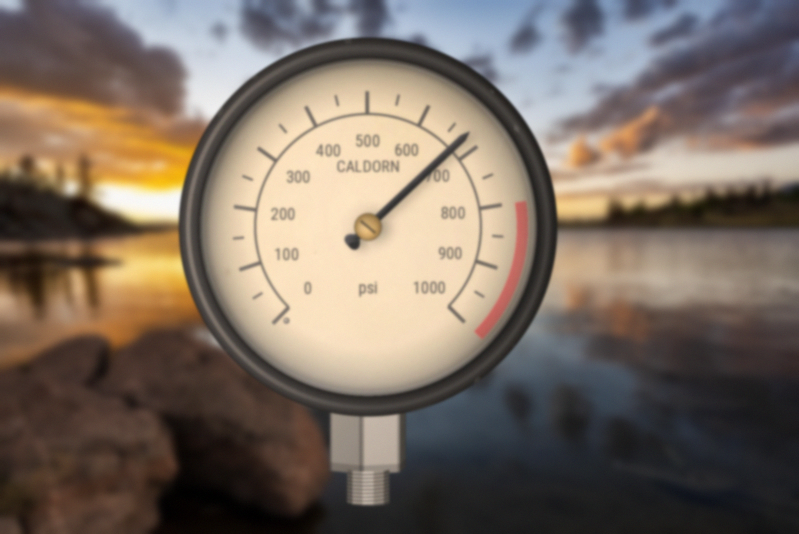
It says 675 psi
